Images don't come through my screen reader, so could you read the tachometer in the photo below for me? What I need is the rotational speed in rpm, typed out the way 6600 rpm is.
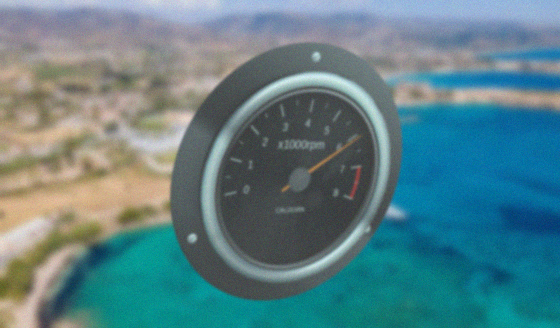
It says 6000 rpm
